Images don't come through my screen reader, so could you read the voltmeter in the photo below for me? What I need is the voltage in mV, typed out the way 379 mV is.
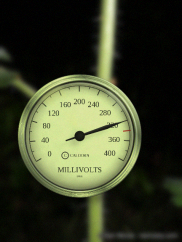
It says 320 mV
